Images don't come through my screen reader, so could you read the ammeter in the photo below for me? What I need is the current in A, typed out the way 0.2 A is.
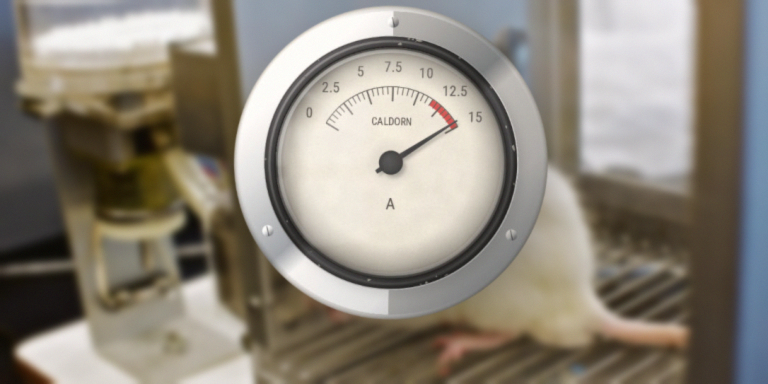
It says 14.5 A
